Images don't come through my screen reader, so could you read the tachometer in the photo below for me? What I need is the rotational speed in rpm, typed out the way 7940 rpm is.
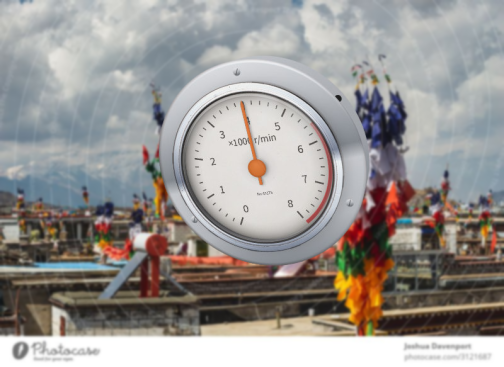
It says 4000 rpm
